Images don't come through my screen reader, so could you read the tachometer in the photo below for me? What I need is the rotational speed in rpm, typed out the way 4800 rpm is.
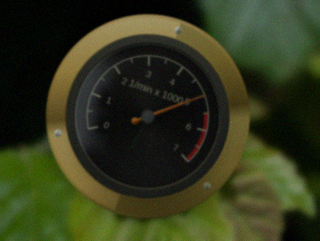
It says 5000 rpm
